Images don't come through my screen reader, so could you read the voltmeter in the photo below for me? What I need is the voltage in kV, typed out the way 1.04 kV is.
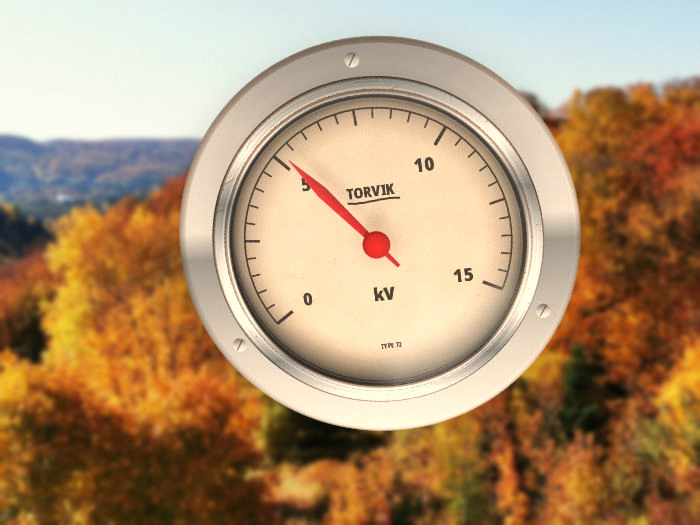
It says 5.25 kV
